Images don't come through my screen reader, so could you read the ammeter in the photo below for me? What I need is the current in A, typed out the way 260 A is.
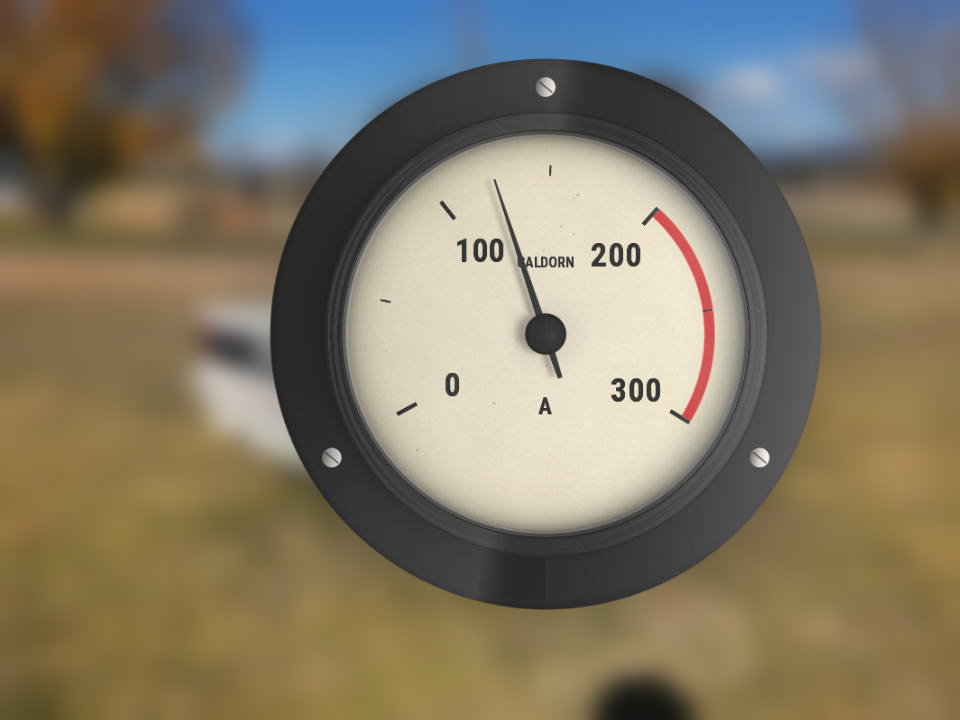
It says 125 A
